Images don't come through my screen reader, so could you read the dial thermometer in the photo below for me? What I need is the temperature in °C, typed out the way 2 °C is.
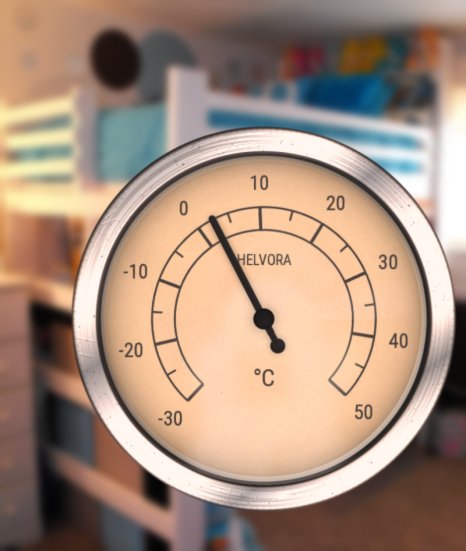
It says 2.5 °C
